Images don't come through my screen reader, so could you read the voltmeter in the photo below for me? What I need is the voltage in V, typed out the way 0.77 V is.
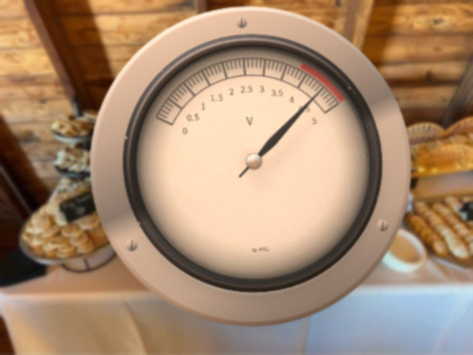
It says 4.5 V
